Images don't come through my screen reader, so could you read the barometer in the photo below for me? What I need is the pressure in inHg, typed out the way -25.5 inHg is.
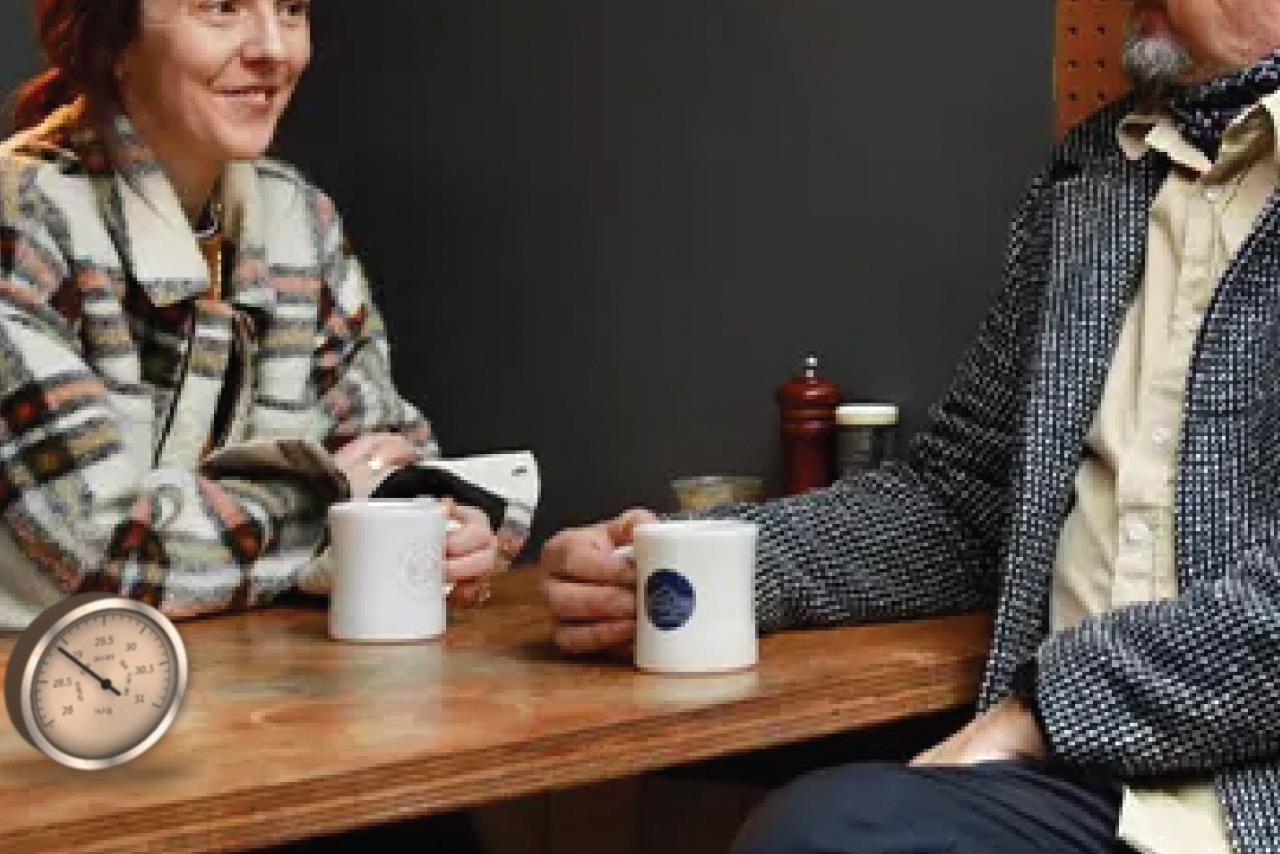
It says 28.9 inHg
